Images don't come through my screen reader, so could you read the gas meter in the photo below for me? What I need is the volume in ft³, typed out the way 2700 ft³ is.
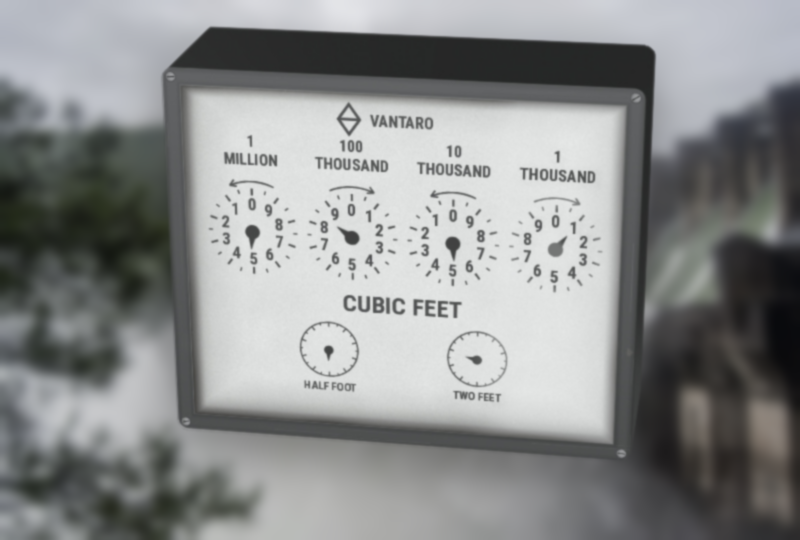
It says 485100 ft³
